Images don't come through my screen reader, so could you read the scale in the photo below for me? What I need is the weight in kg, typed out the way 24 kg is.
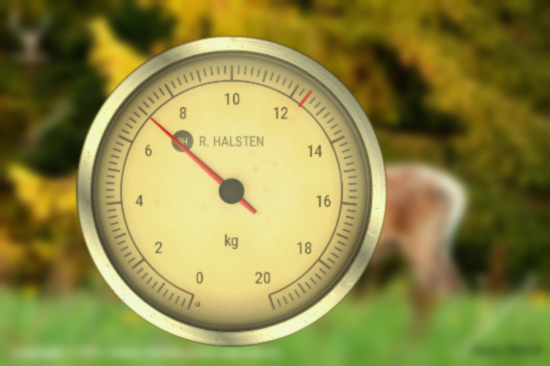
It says 7 kg
